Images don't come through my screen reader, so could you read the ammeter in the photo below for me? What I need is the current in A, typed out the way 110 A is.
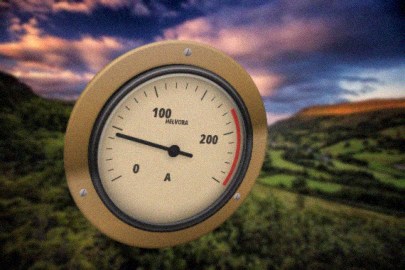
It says 45 A
